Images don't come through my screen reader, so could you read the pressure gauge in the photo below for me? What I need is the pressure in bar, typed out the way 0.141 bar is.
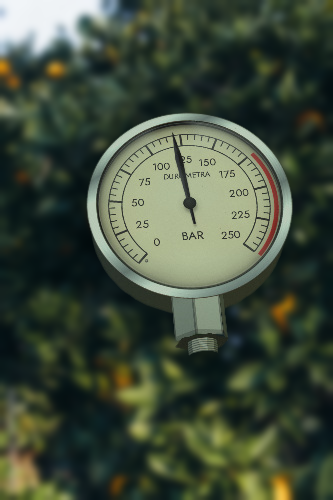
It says 120 bar
